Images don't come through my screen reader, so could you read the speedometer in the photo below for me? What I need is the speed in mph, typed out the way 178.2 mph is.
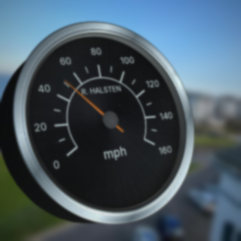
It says 50 mph
